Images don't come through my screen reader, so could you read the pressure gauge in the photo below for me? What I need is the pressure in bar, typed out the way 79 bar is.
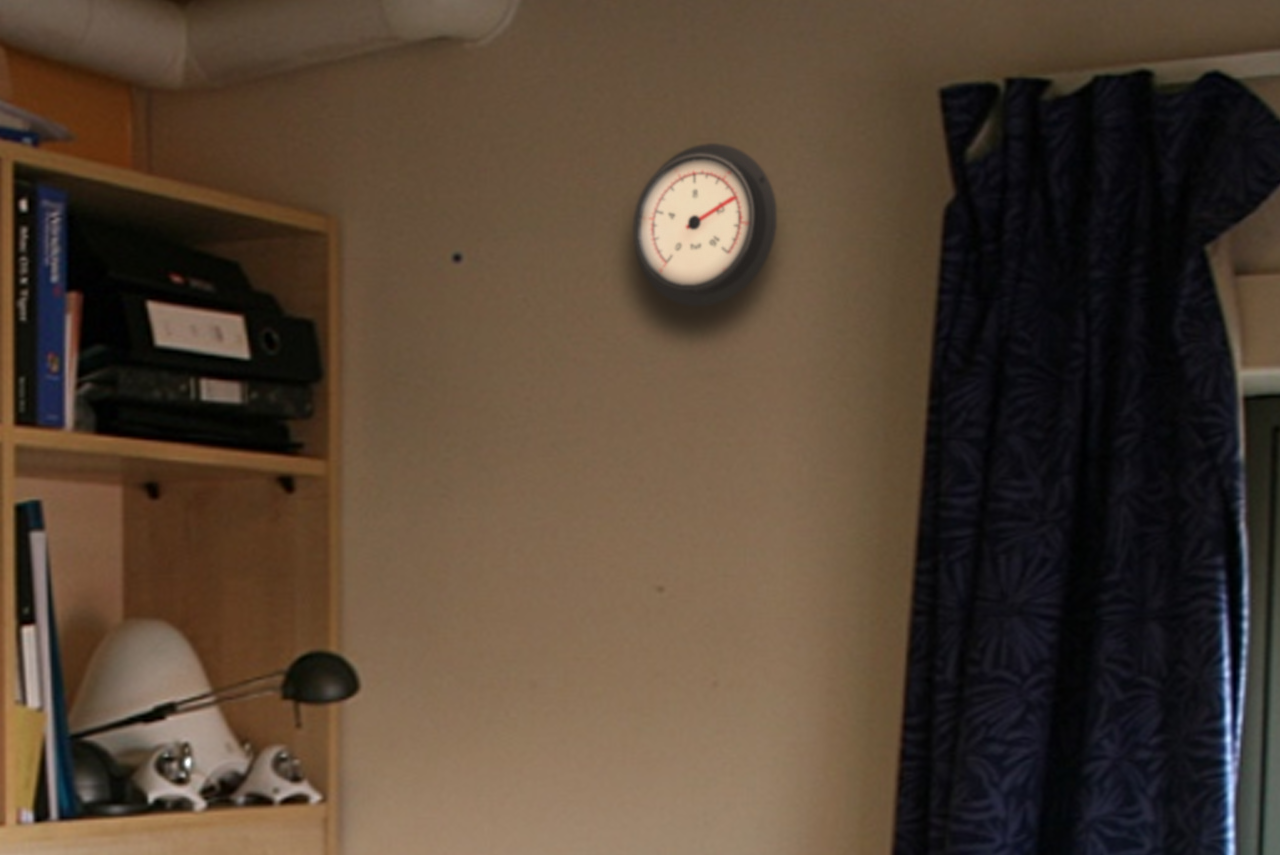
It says 12 bar
